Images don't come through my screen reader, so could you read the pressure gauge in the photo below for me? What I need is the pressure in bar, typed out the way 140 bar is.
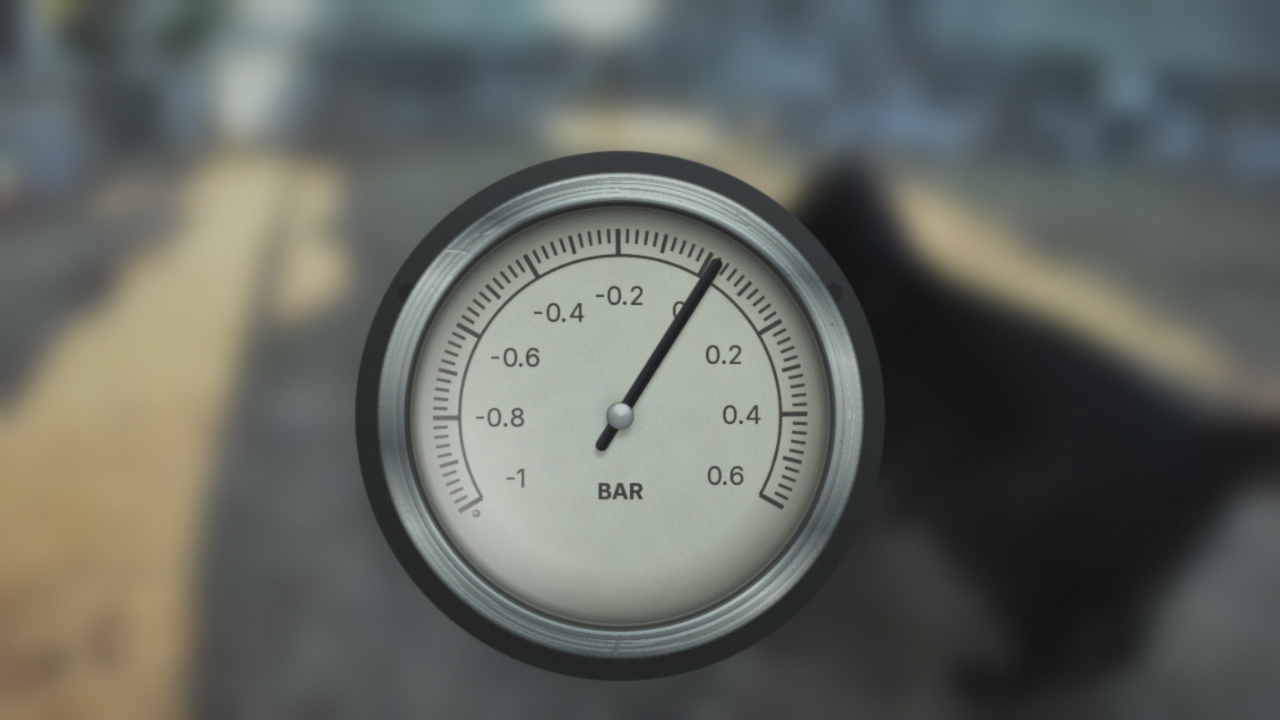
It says 0.02 bar
